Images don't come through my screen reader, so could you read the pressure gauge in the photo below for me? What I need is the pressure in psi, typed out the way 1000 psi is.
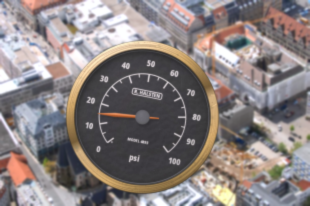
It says 15 psi
